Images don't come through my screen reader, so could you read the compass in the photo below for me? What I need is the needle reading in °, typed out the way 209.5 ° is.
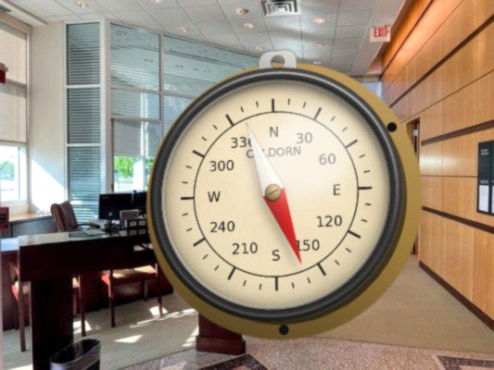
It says 160 °
